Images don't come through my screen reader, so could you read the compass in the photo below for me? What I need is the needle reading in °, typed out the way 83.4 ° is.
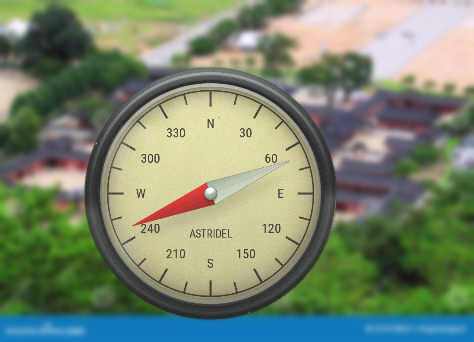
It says 247.5 °
